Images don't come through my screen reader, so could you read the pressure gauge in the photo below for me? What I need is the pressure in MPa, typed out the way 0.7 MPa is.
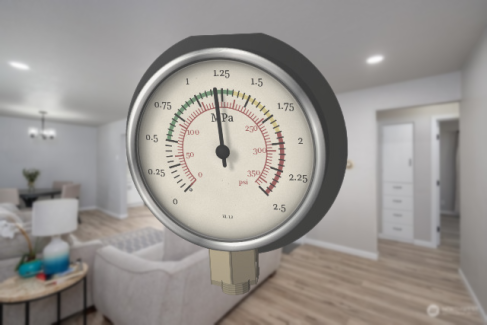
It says 1.2 MPa
